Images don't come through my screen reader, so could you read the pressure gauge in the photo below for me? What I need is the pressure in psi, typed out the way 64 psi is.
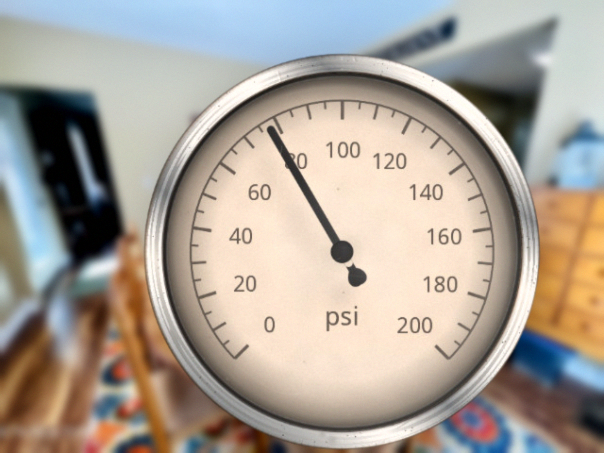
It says 77.5 psi
